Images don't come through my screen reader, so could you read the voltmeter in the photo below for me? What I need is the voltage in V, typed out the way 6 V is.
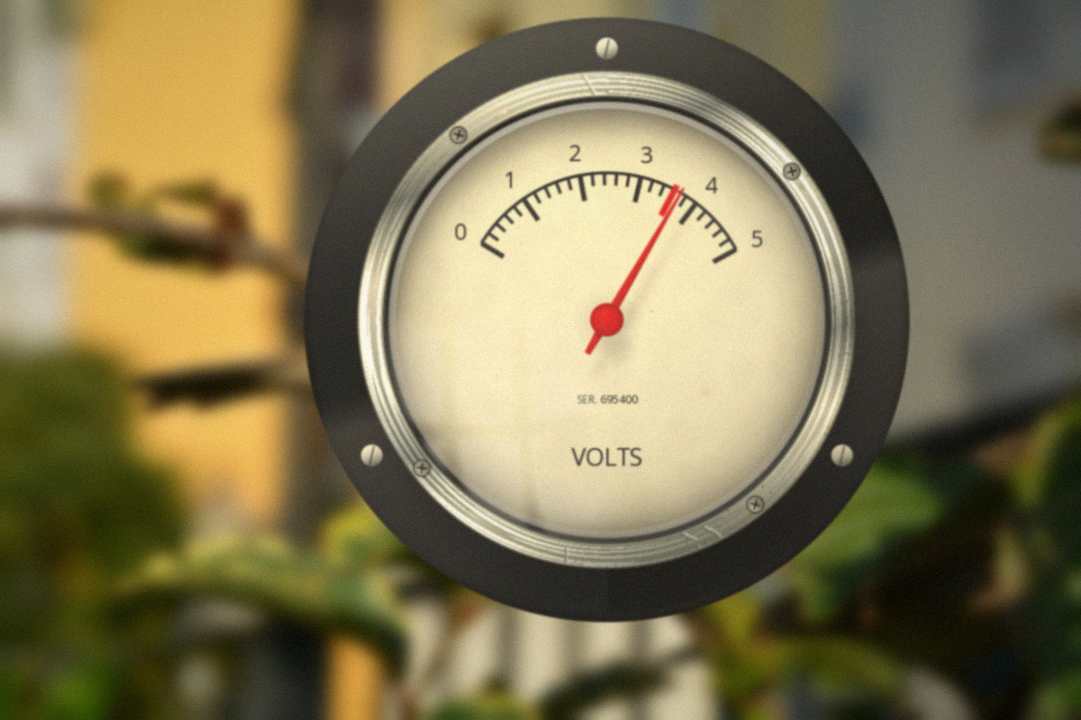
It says 3.7 V
